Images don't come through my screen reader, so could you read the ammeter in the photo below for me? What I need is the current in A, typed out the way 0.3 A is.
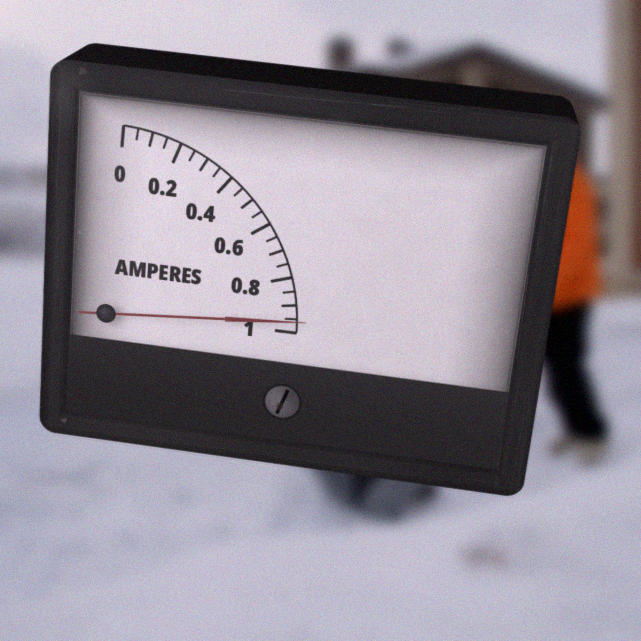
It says 0.95 A
